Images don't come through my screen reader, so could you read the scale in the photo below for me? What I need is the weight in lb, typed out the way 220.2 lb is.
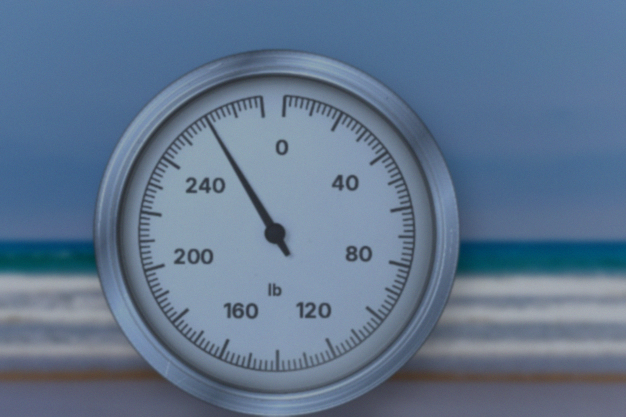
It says 260 lb
